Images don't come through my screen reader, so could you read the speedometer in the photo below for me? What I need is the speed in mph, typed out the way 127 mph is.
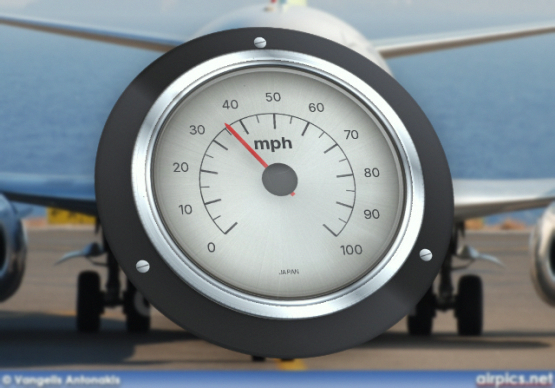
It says 35 mph
